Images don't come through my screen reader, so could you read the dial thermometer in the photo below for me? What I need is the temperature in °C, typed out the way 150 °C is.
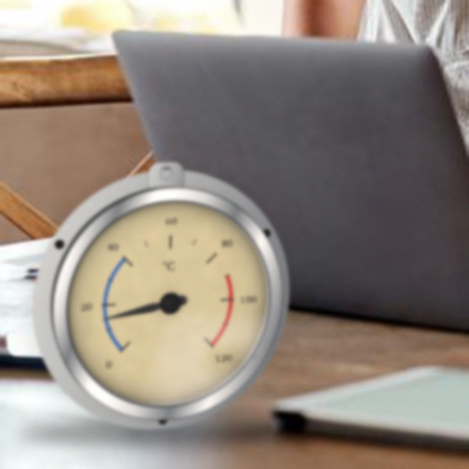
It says 15 °C
